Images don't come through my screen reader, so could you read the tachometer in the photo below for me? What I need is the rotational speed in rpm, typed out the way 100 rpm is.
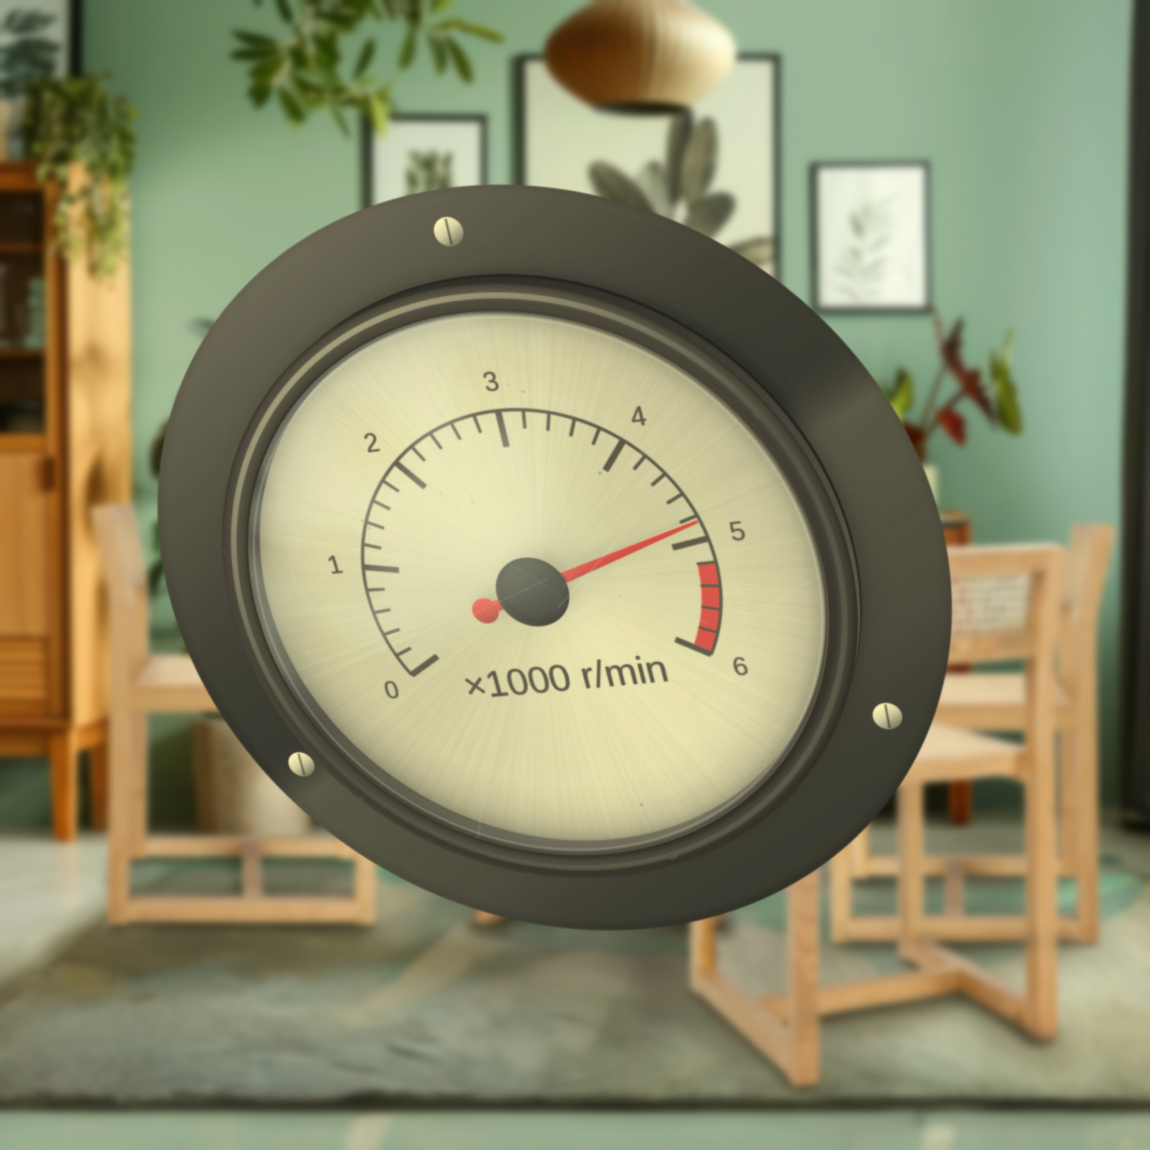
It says 4800 rpm
